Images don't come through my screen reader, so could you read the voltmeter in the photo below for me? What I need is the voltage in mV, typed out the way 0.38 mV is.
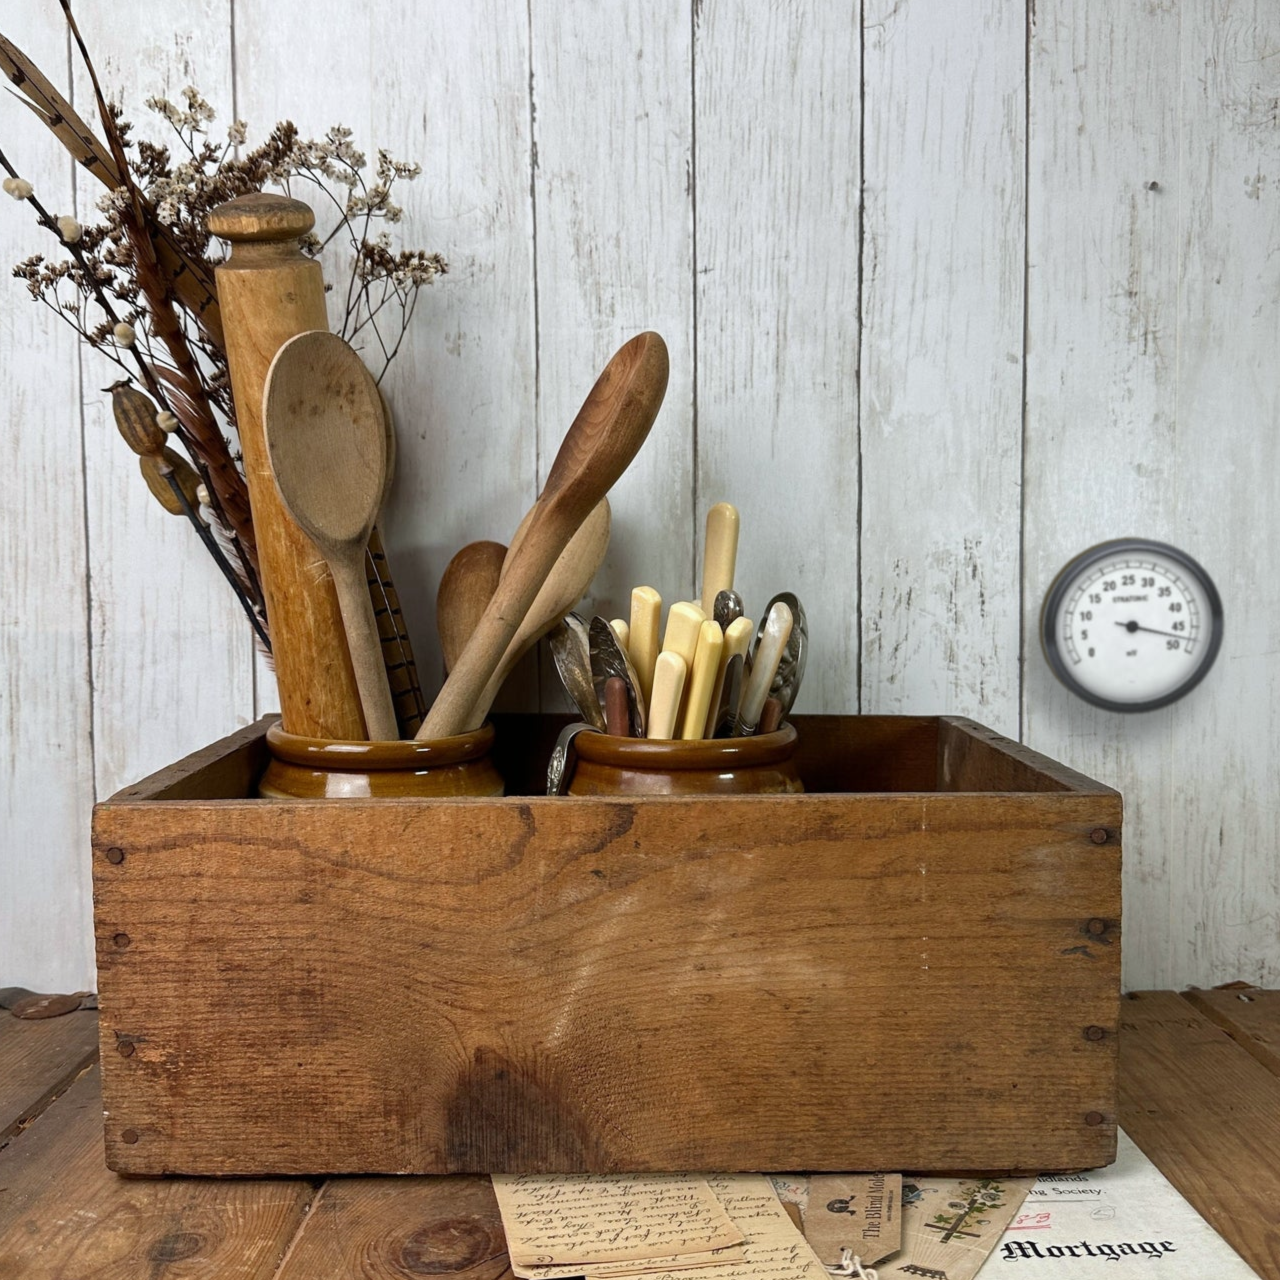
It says 47.5 mV
